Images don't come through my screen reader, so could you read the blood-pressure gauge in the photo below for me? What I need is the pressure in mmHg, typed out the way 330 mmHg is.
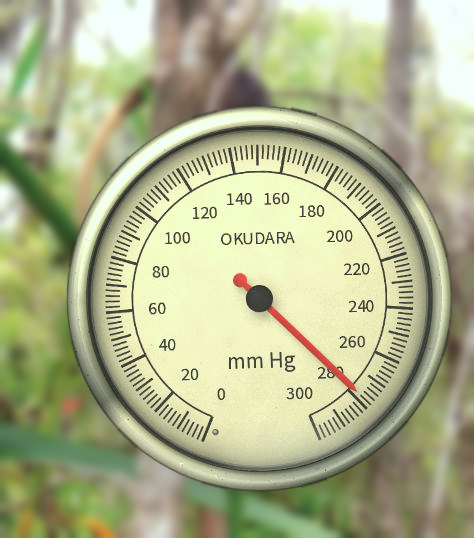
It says 278 mmHg
